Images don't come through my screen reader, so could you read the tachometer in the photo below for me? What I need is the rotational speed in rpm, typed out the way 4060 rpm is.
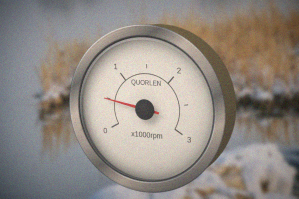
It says 500 rpm
